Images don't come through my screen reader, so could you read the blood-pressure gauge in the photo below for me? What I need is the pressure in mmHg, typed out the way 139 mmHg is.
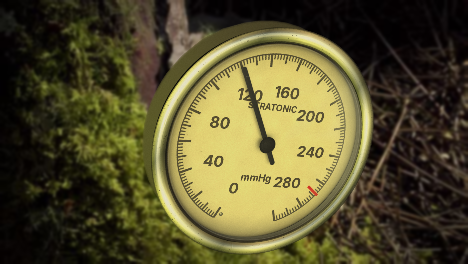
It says 120 mmHg
